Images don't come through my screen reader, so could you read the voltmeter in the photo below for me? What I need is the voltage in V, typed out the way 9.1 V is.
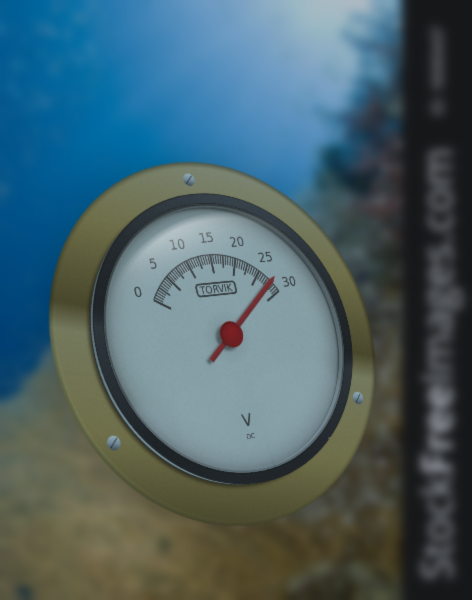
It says 27.5 V
